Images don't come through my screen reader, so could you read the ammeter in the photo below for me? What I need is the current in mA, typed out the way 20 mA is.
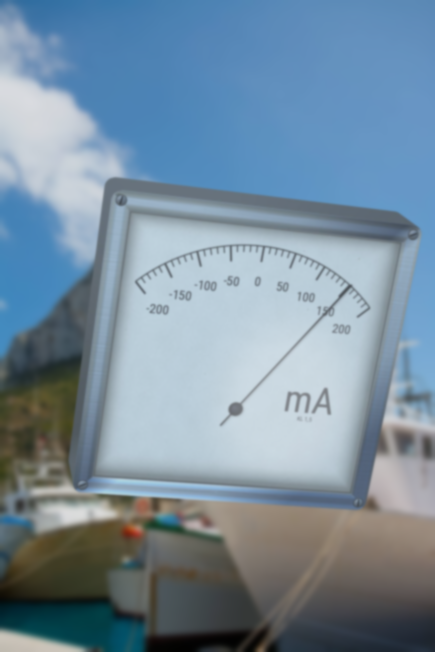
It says 150 mA
